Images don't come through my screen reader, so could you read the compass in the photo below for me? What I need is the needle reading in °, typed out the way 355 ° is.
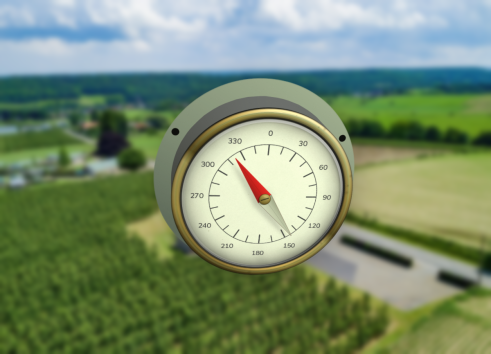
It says 322.5 °
